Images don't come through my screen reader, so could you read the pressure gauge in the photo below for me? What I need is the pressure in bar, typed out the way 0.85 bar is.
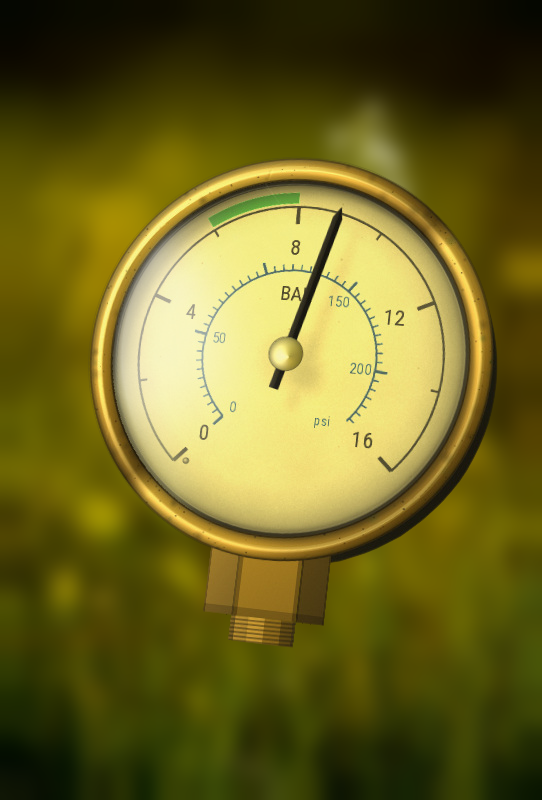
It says 9 bar
